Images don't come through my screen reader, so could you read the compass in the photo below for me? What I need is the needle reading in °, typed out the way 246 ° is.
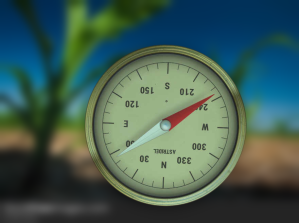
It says 235 °
